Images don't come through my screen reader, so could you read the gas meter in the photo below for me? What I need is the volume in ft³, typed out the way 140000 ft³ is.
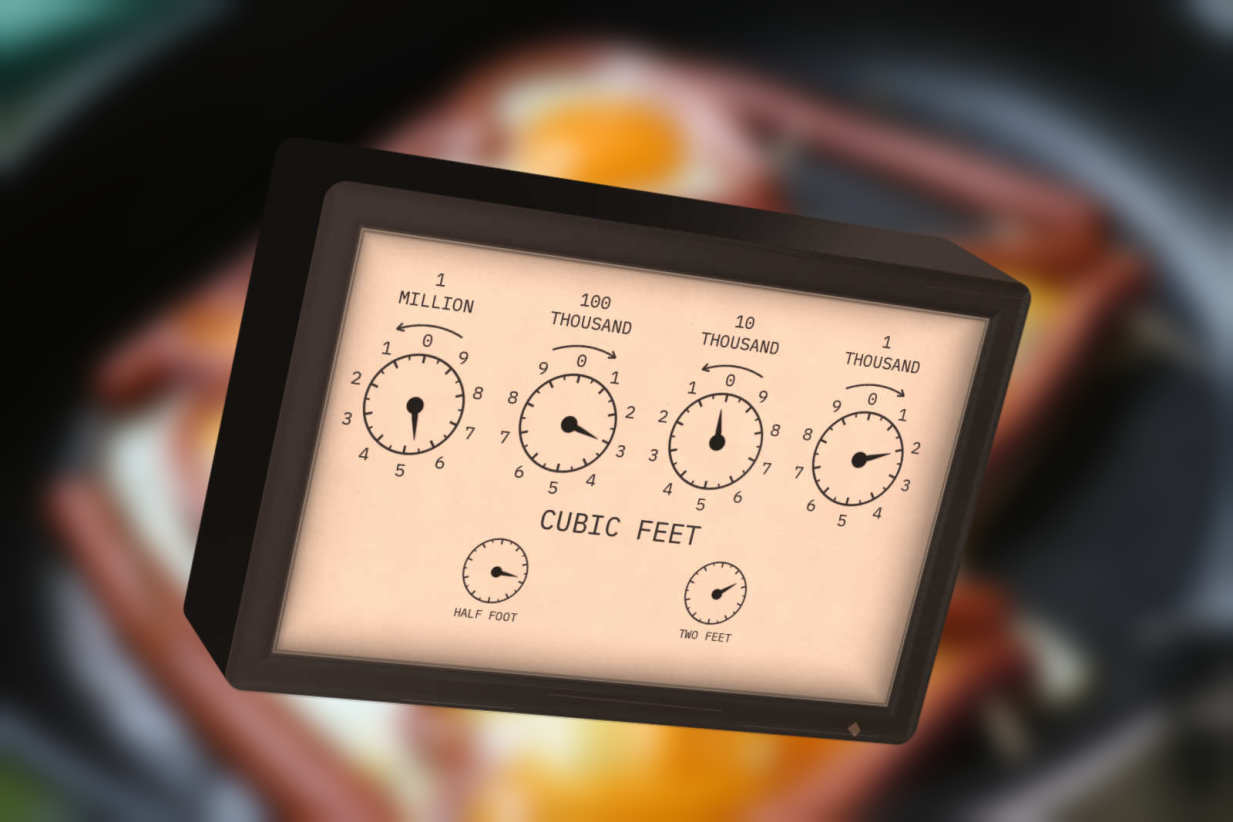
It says 530200 ft³
